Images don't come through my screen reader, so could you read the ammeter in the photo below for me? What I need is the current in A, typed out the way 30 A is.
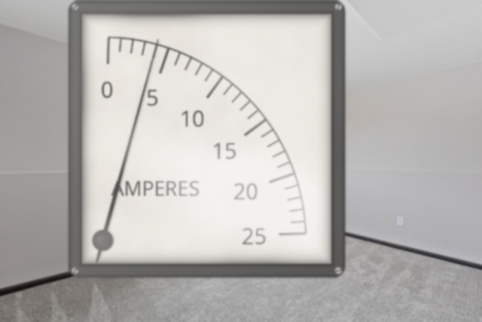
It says 4 A
